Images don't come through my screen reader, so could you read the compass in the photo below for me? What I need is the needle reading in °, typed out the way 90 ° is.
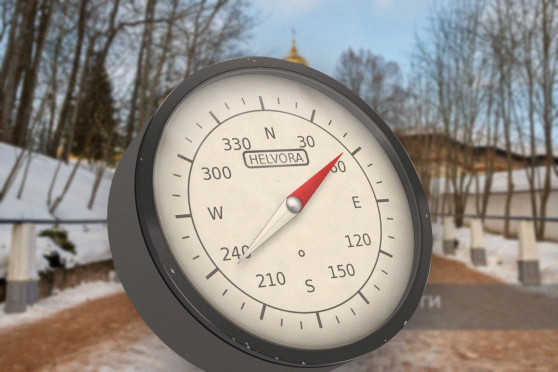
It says 55 °
